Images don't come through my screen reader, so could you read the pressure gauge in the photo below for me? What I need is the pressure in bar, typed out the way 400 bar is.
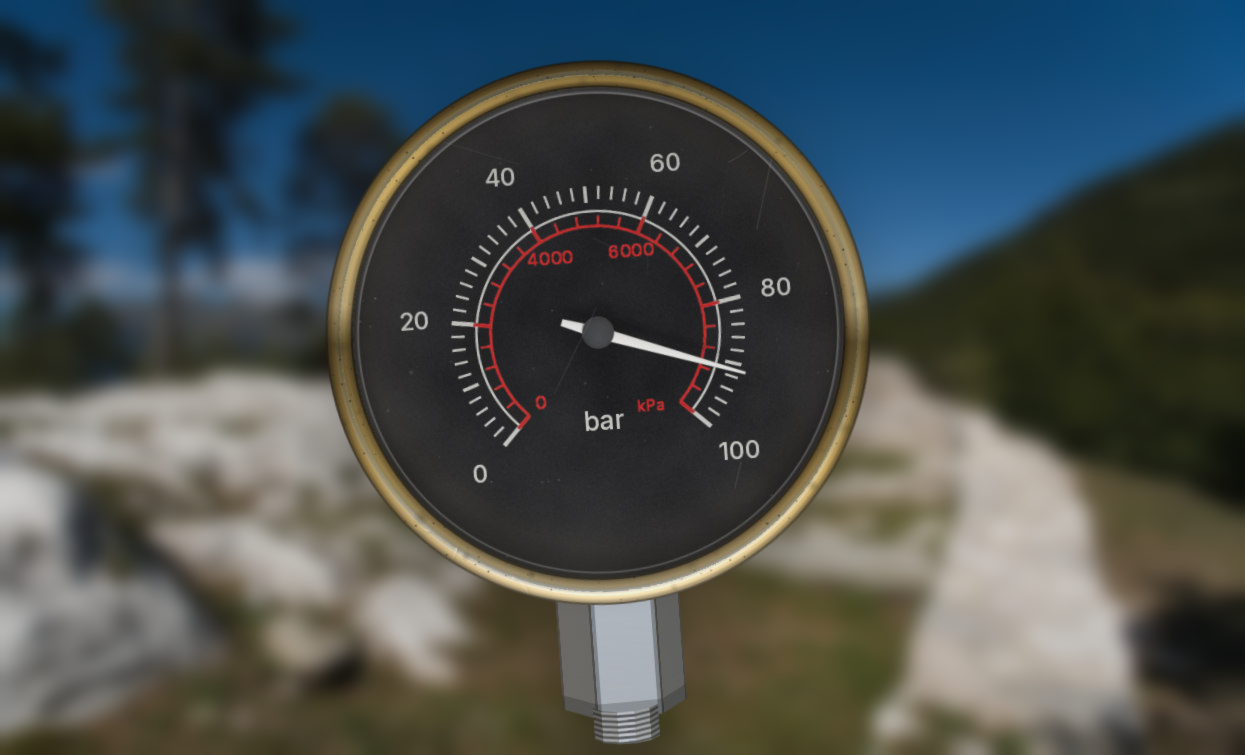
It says 91 bar
